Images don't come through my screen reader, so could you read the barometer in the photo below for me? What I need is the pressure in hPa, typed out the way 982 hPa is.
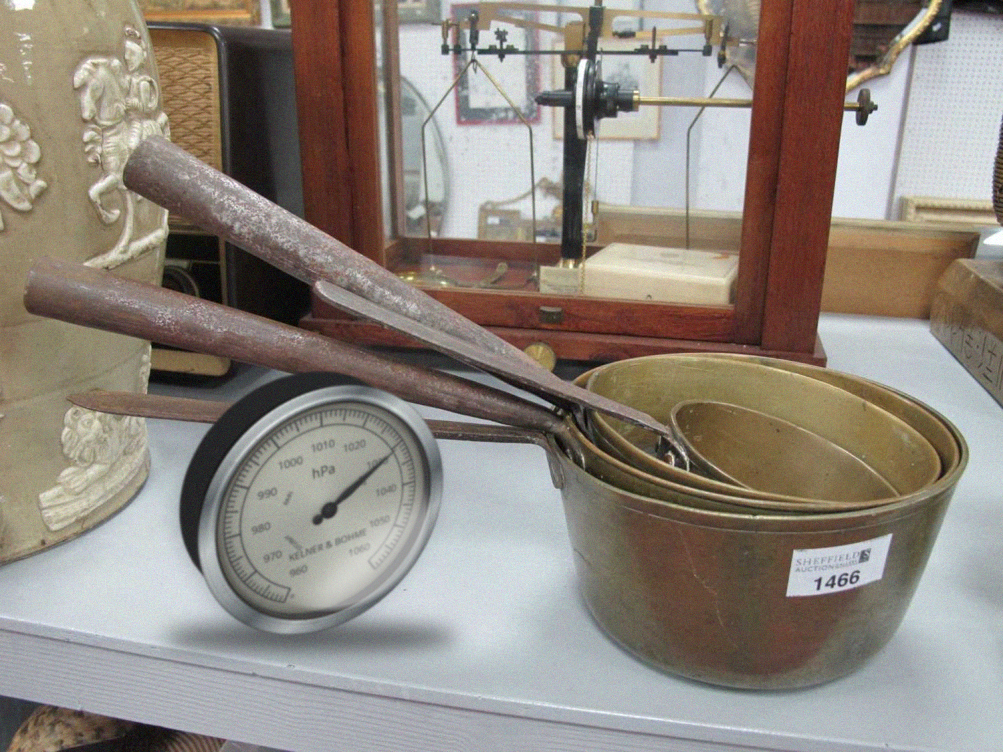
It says 1030 hPa
